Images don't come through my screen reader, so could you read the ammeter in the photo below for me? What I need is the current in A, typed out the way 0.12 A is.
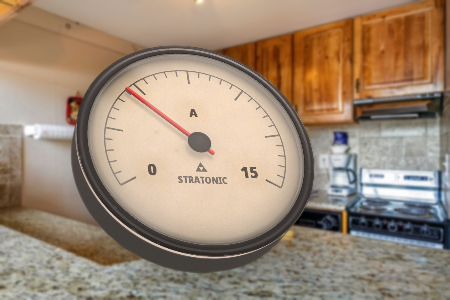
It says 4.5 A
